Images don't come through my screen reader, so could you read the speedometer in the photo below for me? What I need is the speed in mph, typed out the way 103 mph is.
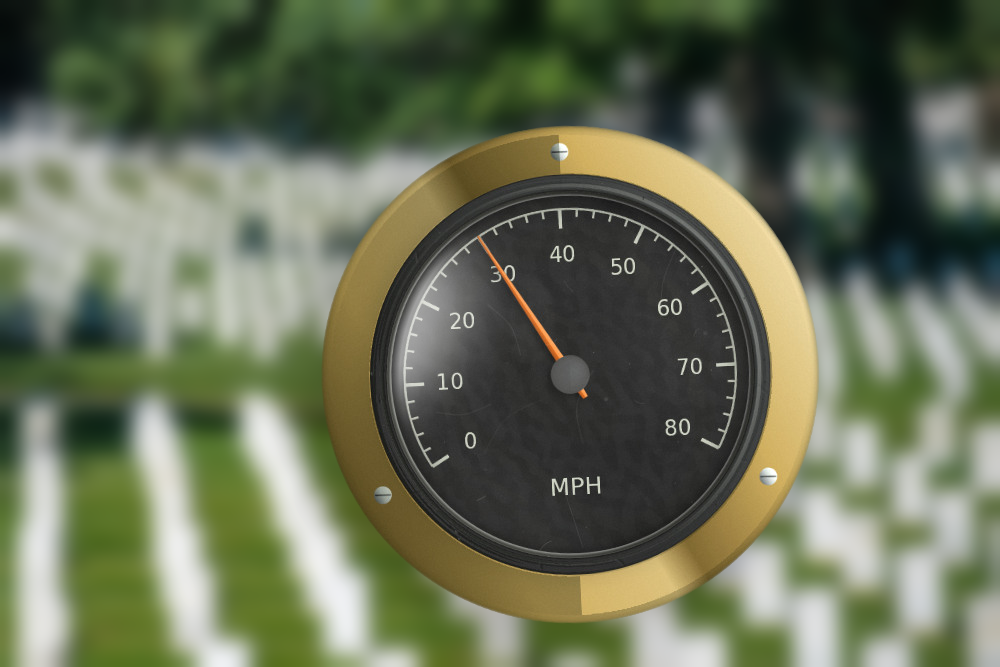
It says 30 mph
